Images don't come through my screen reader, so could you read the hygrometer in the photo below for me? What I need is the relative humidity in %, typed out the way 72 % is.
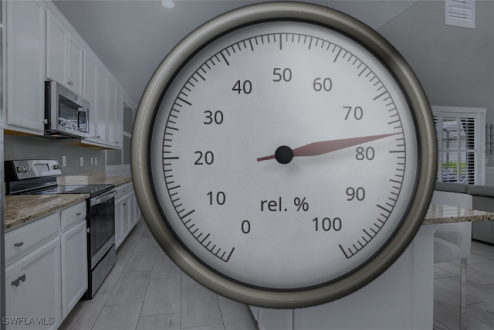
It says 77 %
